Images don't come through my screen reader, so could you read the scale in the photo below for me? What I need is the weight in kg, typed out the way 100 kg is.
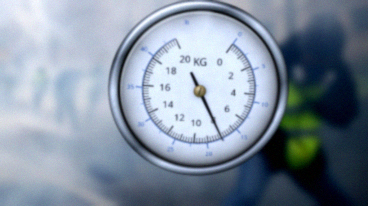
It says 8 kg
